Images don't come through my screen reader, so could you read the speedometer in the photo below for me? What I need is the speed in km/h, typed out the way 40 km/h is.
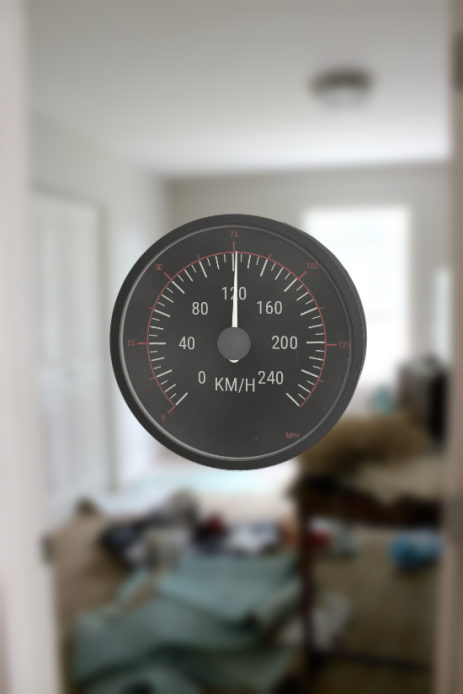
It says 122.5 km/h
